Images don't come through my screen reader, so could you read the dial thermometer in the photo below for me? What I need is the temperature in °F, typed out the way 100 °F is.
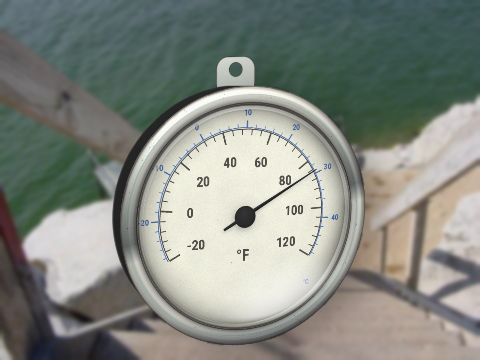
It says 84 °F
